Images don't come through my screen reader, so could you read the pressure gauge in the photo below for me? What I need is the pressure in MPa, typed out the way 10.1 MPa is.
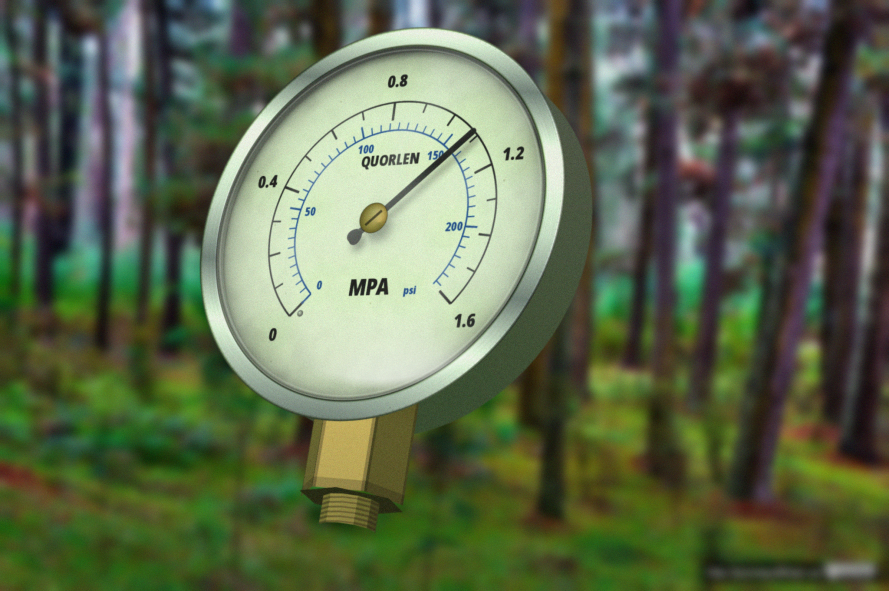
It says 1.1 MPa
